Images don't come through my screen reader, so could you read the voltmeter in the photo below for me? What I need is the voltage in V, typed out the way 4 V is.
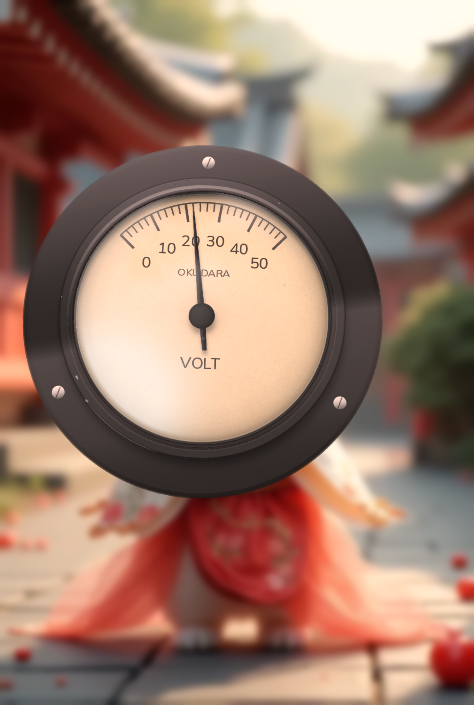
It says 22 V
